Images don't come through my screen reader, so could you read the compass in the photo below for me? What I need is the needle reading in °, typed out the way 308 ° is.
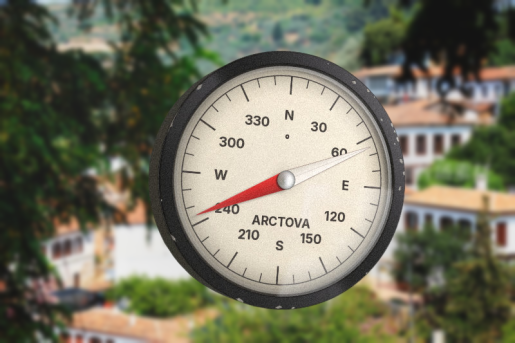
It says 245 °
